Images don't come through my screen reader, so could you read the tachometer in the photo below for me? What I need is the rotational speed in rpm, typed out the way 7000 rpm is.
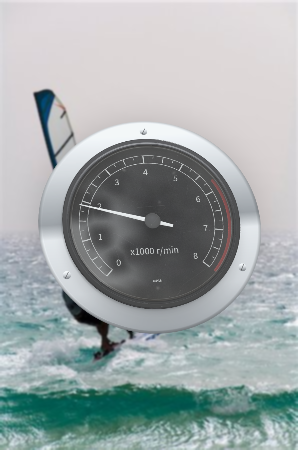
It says 1875 rpm
